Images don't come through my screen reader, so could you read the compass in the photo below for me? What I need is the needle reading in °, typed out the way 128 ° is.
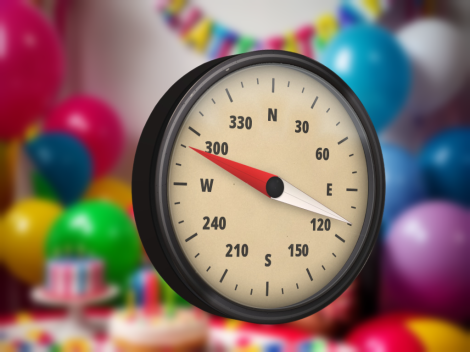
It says 290 °
